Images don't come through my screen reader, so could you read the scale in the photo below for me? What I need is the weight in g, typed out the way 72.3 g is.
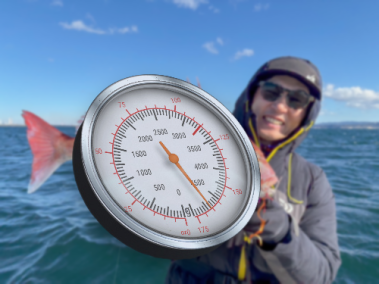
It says 4750 g
